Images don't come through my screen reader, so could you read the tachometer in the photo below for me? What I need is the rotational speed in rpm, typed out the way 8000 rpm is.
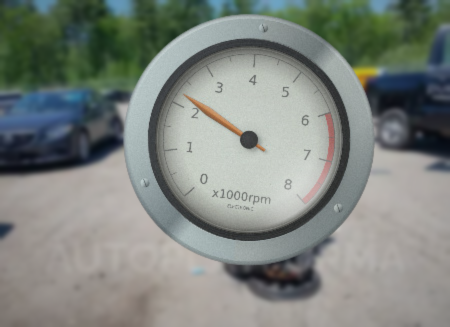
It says 2250 rpm
